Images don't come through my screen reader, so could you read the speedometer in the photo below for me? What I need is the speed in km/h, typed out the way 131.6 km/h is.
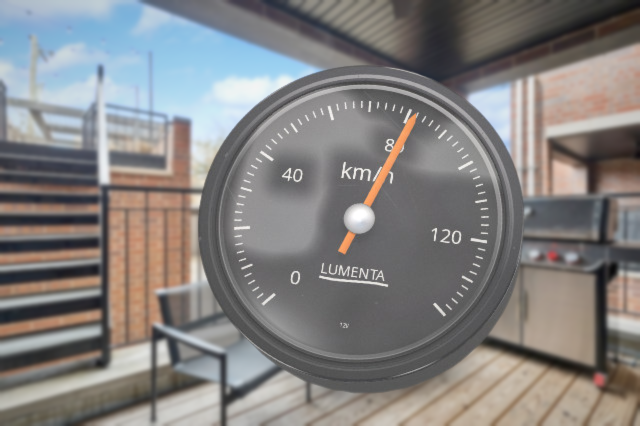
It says 82 km/h
